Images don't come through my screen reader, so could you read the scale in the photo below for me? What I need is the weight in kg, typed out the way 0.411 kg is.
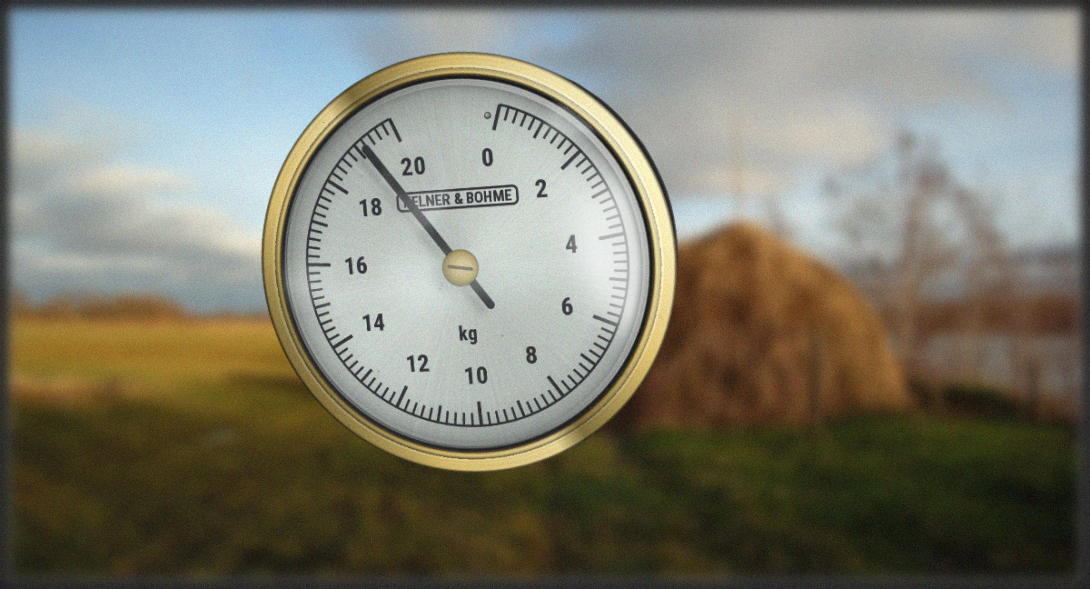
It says 19.2 kg
